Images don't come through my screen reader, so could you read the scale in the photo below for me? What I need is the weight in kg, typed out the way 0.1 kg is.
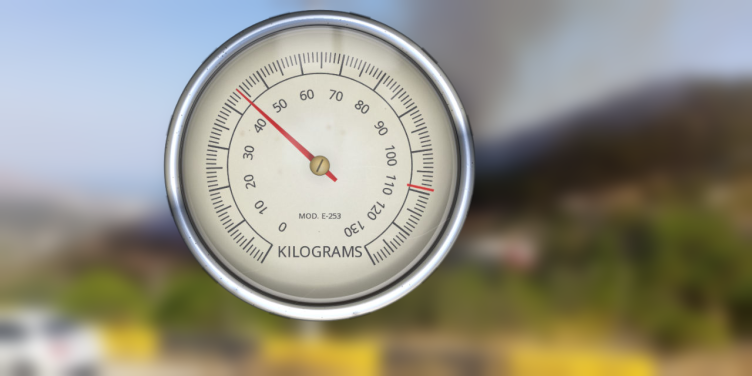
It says 44 kg
